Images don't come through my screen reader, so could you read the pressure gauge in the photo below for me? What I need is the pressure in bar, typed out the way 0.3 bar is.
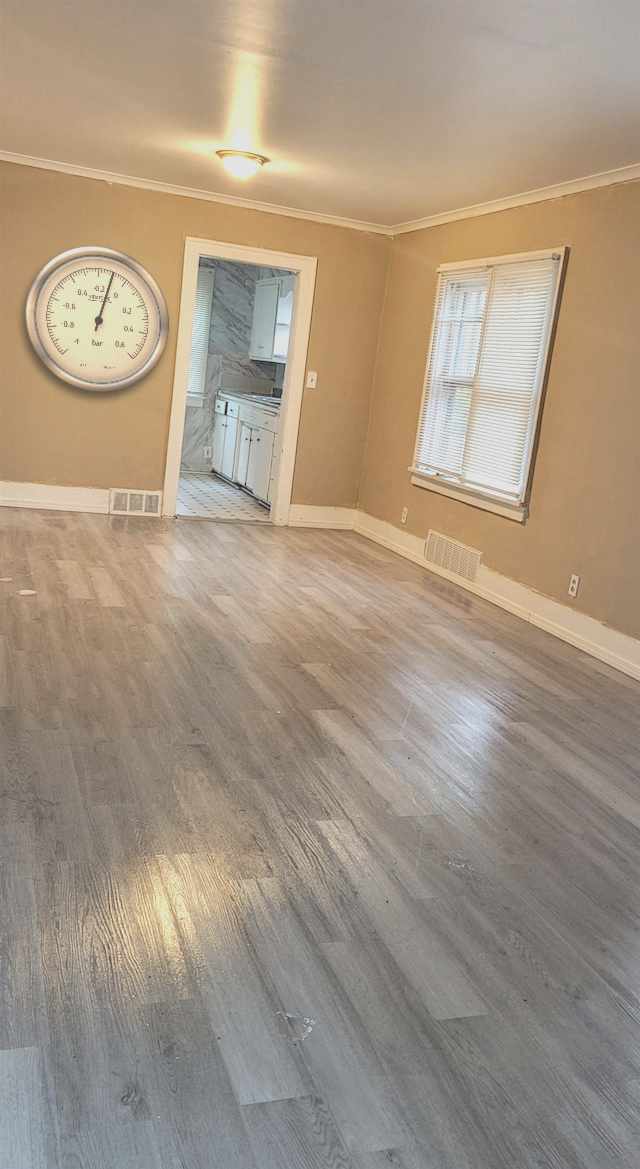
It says -0.1 bar
